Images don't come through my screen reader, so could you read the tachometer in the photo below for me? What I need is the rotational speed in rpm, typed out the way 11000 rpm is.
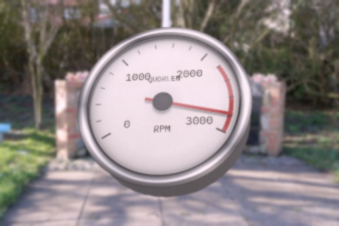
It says 2800 rpm
